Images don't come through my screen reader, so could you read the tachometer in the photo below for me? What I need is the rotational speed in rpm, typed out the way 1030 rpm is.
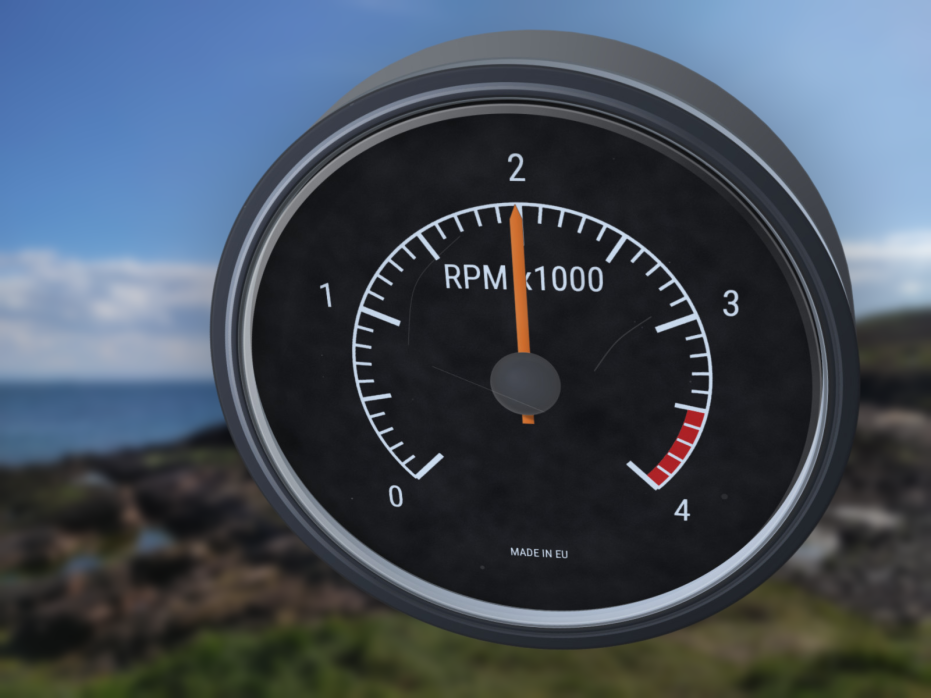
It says 2000 rpm
